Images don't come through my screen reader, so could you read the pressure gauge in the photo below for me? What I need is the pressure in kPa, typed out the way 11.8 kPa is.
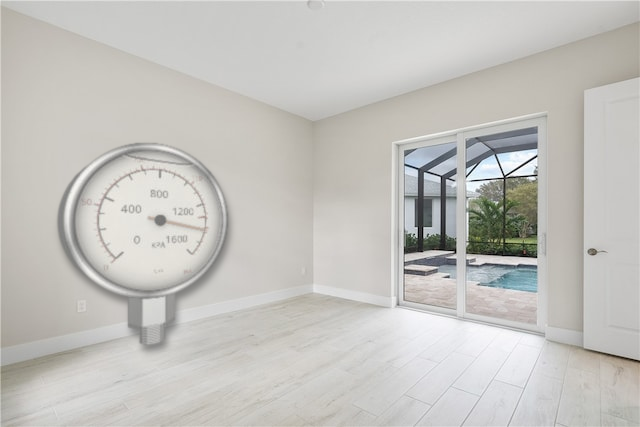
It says 1400 kPa
